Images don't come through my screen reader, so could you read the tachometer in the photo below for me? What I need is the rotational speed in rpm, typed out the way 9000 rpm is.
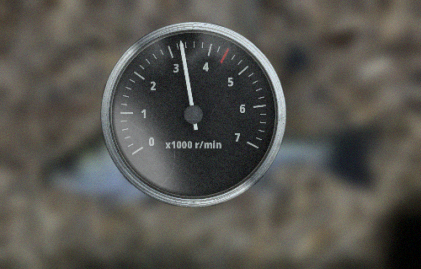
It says 3300 rpm
